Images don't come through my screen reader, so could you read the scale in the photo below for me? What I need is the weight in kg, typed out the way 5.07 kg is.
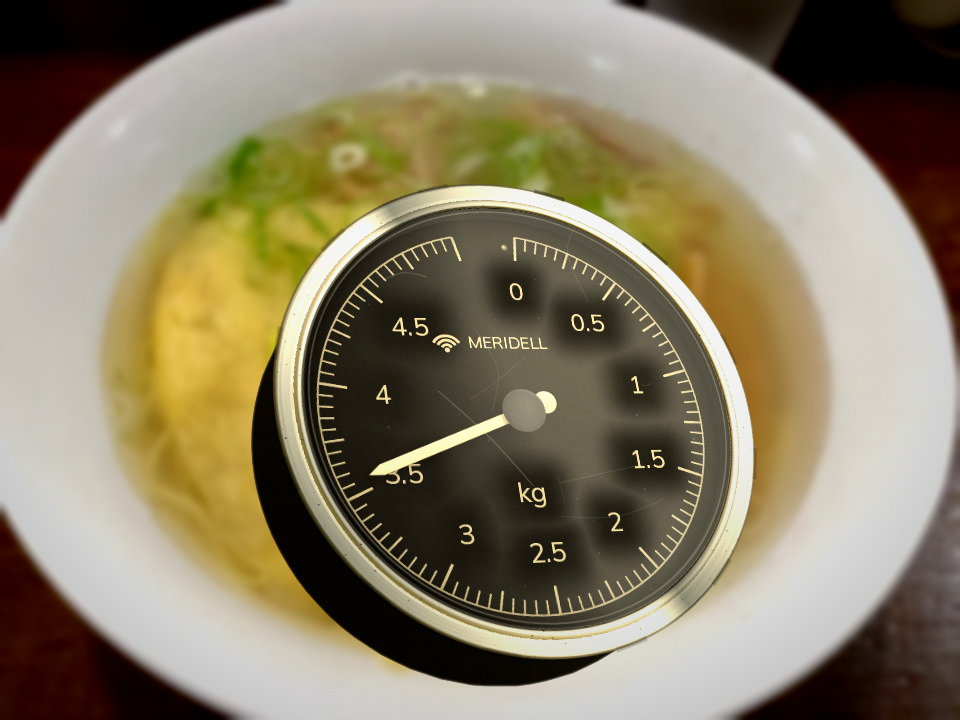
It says 3.55 kg
